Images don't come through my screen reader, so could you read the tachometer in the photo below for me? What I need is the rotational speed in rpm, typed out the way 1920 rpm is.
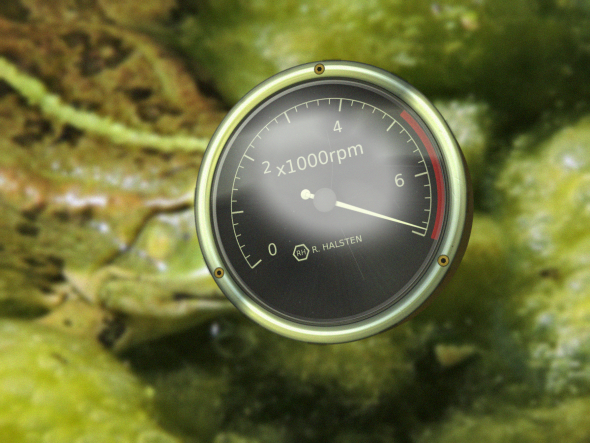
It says 6900 rpm
